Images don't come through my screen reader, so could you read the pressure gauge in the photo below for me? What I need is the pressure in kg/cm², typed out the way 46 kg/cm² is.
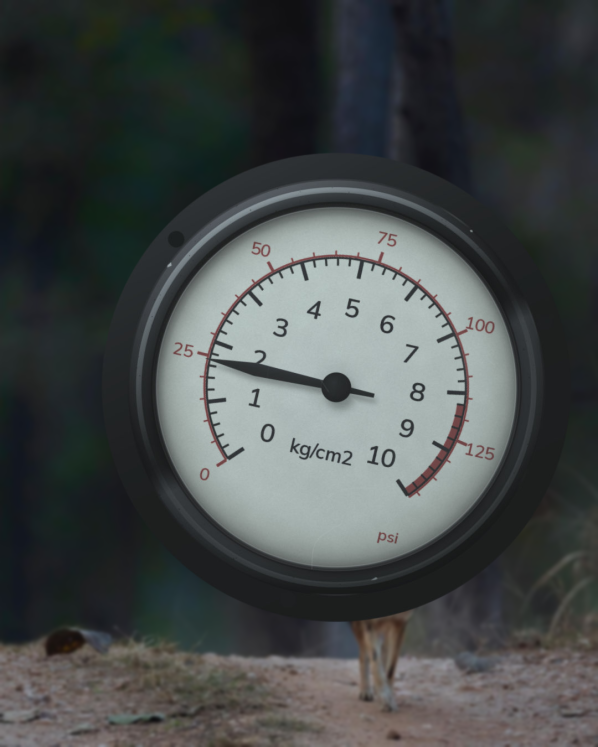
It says 1.7 kg/cm²
